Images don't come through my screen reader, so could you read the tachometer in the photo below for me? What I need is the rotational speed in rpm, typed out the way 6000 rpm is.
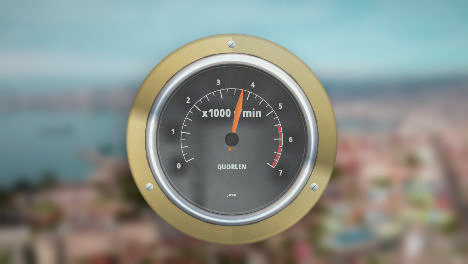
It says 3750 rpm
